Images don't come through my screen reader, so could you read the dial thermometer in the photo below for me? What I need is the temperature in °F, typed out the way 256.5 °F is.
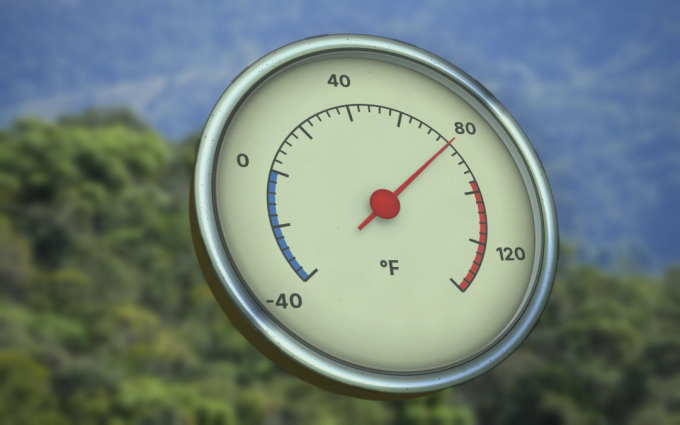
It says 80 °F
